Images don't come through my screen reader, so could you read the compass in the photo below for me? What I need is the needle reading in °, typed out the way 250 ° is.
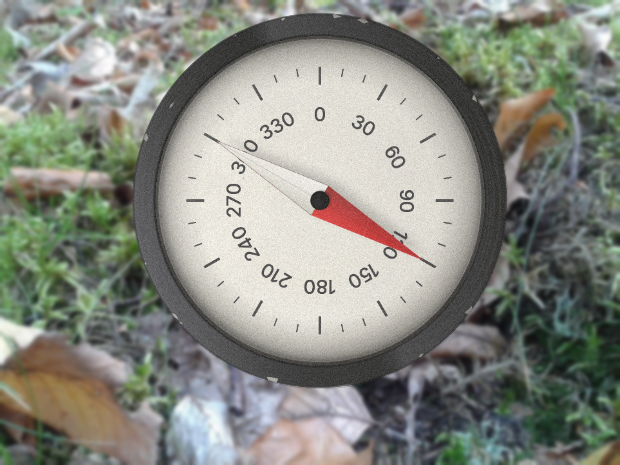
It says 120 °
